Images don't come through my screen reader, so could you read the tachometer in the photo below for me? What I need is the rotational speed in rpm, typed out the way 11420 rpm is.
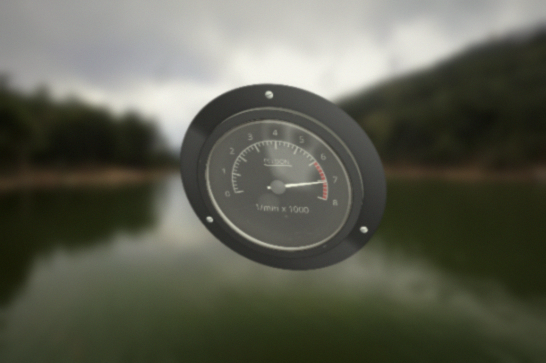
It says 7000 rpm
